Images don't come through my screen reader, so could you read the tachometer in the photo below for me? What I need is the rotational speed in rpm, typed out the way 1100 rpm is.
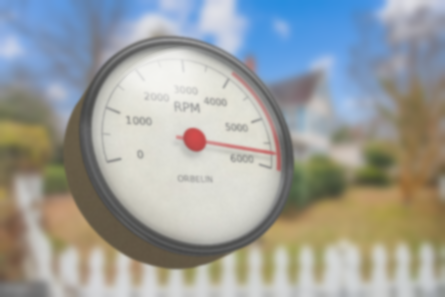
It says 5750 rpm
